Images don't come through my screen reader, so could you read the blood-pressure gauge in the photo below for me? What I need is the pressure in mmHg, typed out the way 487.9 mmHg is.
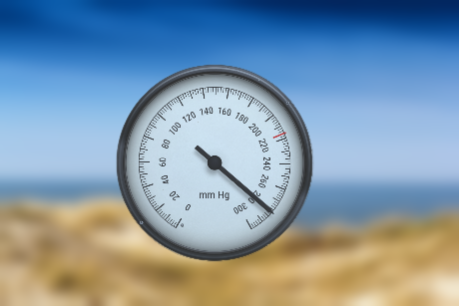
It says 280 mmHg
